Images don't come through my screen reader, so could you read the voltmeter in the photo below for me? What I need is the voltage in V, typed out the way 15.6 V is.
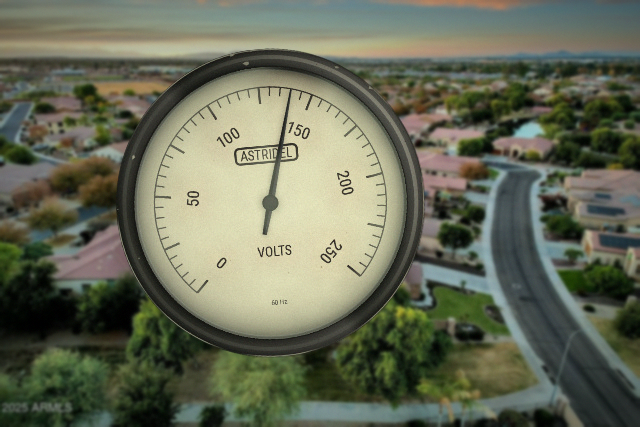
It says 140 V
